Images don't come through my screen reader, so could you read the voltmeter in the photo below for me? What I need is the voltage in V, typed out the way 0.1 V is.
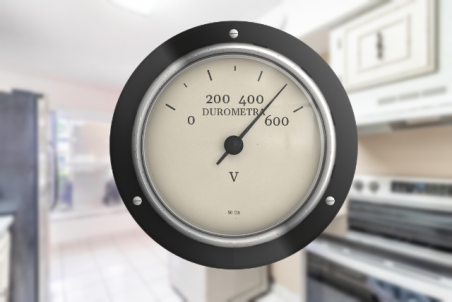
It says 500 V
